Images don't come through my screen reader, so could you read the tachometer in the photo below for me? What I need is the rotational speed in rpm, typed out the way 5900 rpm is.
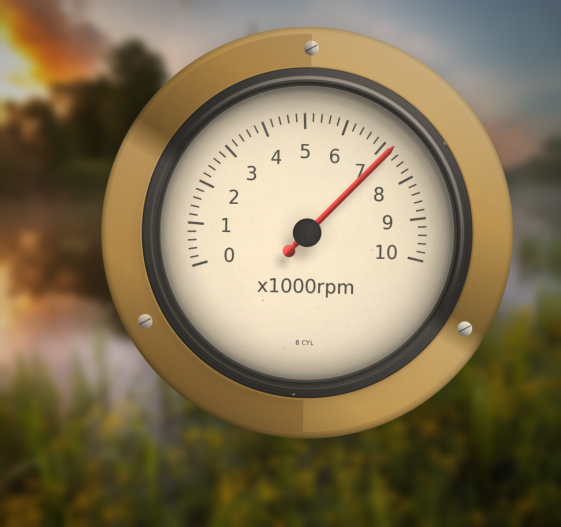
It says 7200 rpm
